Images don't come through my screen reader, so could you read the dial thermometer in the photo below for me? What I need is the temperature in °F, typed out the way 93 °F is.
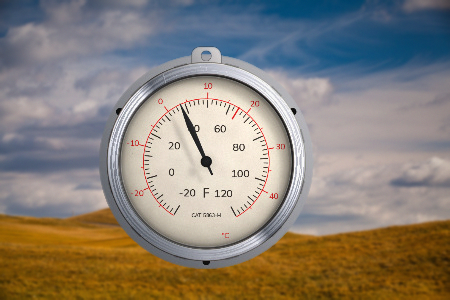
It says 38 °F
